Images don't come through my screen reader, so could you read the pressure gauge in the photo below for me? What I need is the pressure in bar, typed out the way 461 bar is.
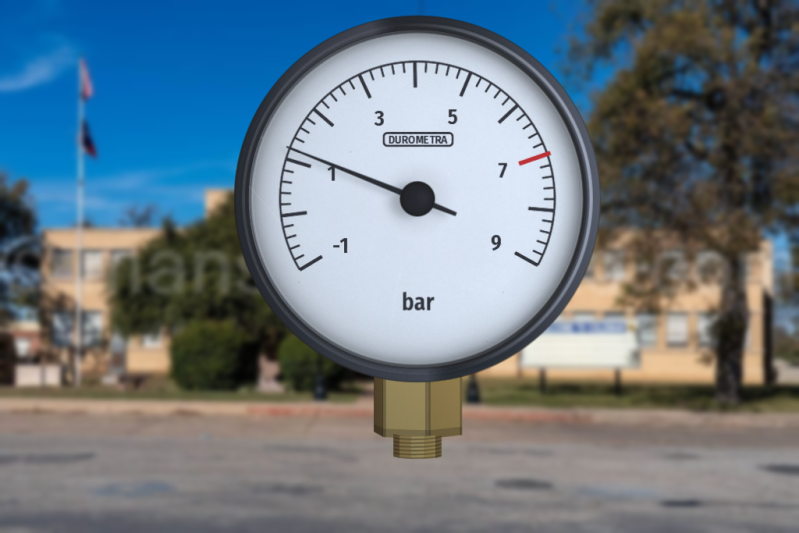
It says 1.2 bar
